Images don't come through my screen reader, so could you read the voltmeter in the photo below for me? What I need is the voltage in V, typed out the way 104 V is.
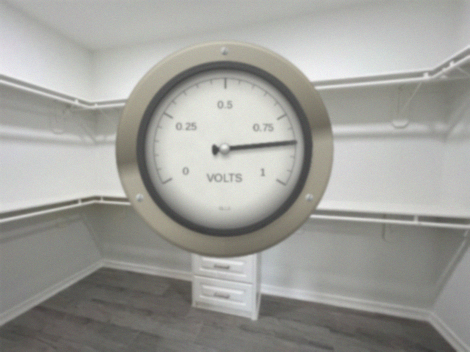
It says 0.85 V
